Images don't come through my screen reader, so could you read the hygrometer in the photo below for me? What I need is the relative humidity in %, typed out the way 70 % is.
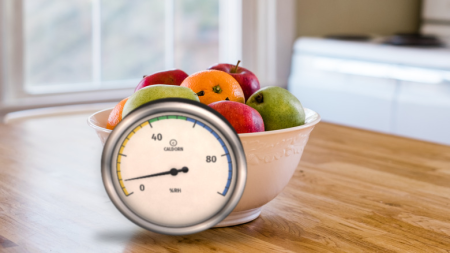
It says 8 %
